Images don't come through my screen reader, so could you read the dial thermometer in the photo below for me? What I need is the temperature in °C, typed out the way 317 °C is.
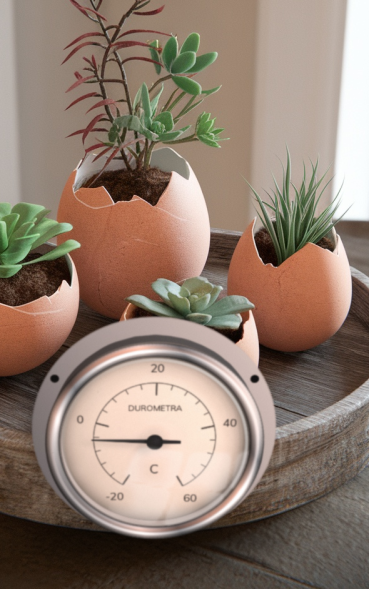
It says -4 °C
